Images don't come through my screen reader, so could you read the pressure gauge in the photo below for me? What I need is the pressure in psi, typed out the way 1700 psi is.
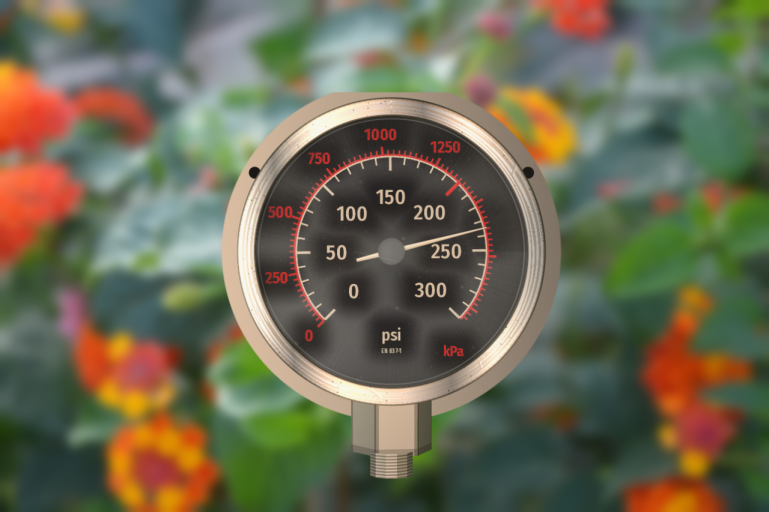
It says 235 psi
